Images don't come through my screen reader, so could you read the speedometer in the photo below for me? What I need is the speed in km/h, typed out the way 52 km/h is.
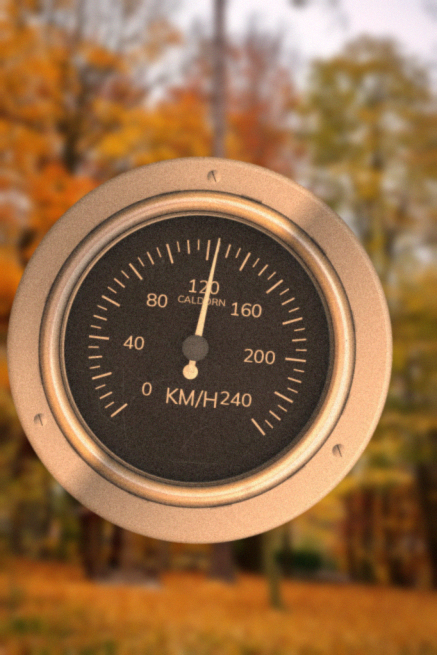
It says 125 km/h
